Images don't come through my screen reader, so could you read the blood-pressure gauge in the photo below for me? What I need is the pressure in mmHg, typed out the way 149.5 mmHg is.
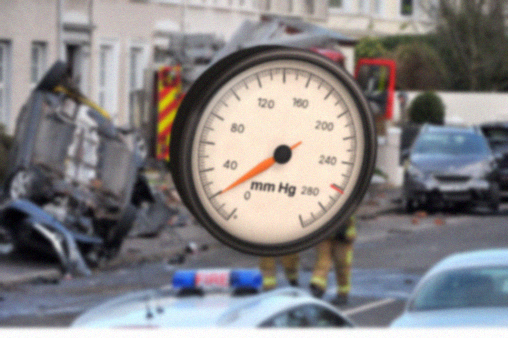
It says 20 mmHg
